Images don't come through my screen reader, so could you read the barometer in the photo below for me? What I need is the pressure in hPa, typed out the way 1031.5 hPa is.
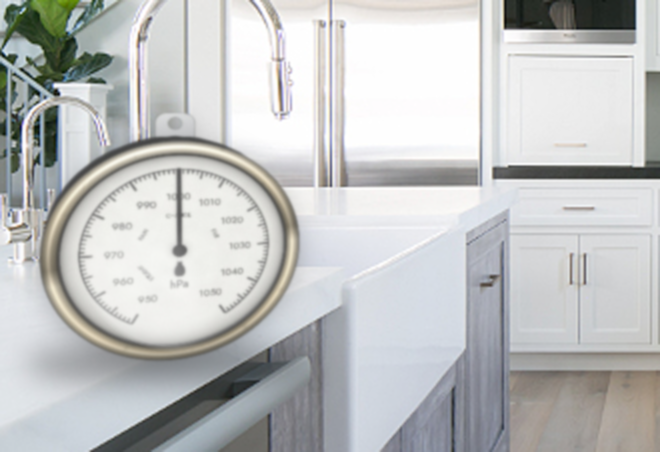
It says 1000 hPa
